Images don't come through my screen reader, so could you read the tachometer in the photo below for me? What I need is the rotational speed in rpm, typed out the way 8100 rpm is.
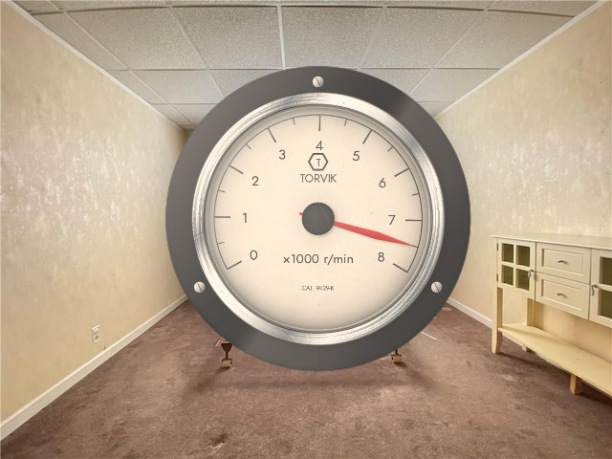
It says 7500 rpm
